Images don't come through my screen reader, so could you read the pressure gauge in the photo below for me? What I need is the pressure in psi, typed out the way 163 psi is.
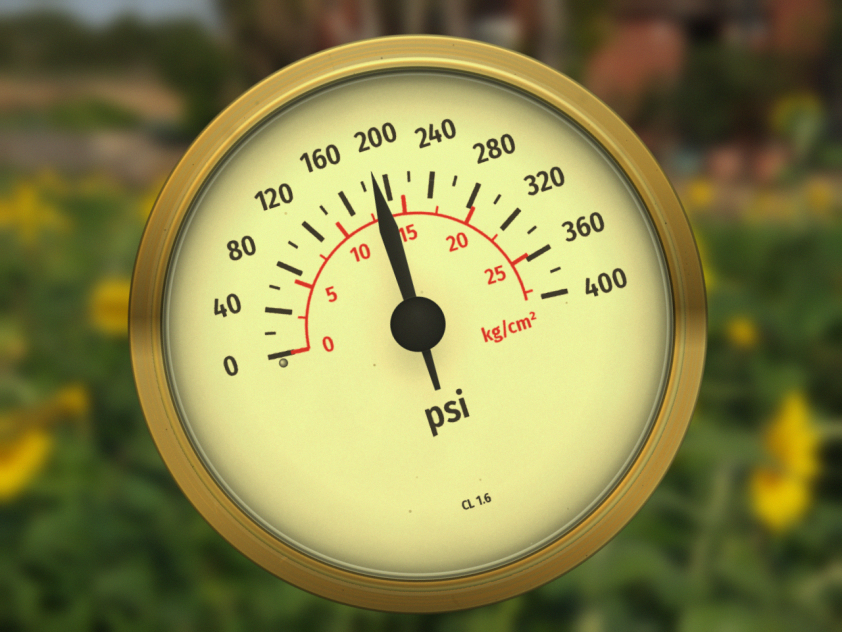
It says 190 psi
